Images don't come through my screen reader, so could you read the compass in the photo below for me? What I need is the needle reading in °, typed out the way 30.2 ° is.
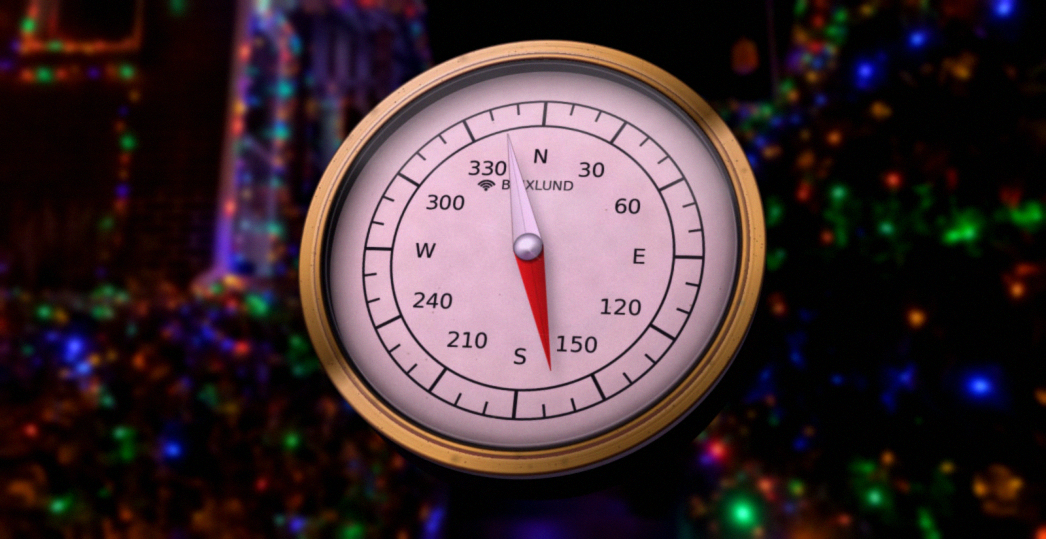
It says 165 °
